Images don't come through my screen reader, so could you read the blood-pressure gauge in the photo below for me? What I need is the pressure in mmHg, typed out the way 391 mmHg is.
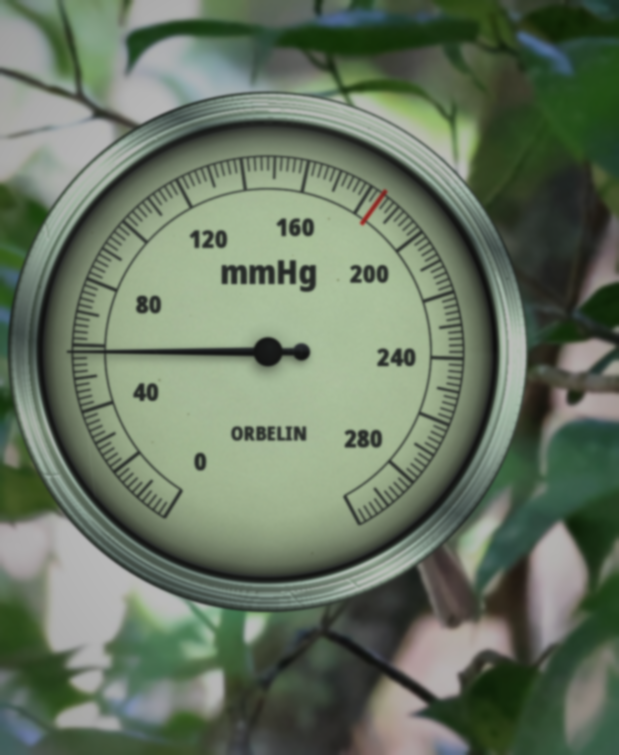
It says 58 mmHg
